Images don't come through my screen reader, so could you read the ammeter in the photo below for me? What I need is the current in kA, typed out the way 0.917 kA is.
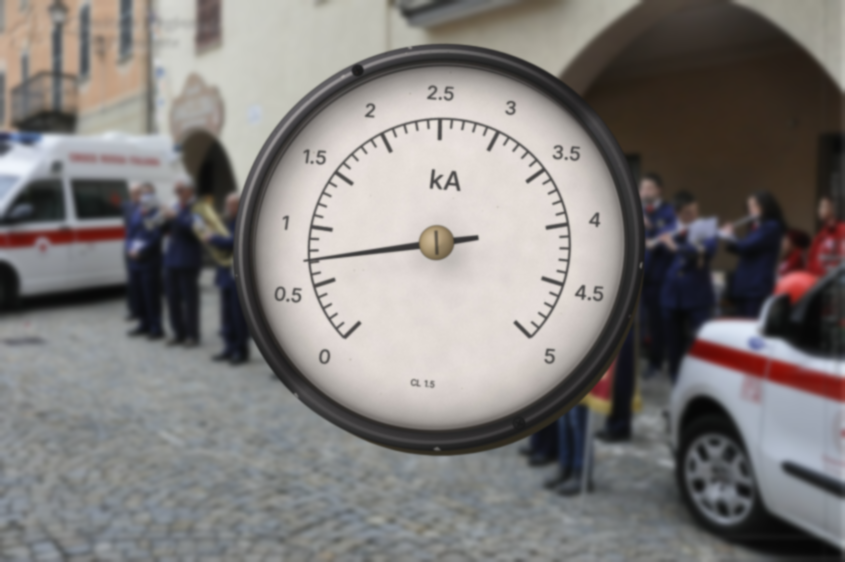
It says 0.7 kA
